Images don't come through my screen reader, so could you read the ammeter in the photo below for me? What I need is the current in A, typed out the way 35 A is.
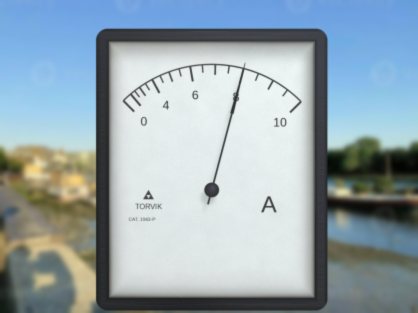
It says 8 A
